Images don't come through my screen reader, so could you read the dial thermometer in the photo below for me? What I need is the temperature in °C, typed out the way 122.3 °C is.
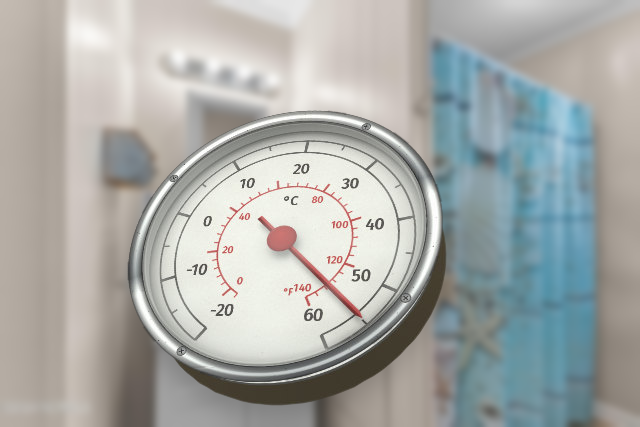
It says 55 °C
